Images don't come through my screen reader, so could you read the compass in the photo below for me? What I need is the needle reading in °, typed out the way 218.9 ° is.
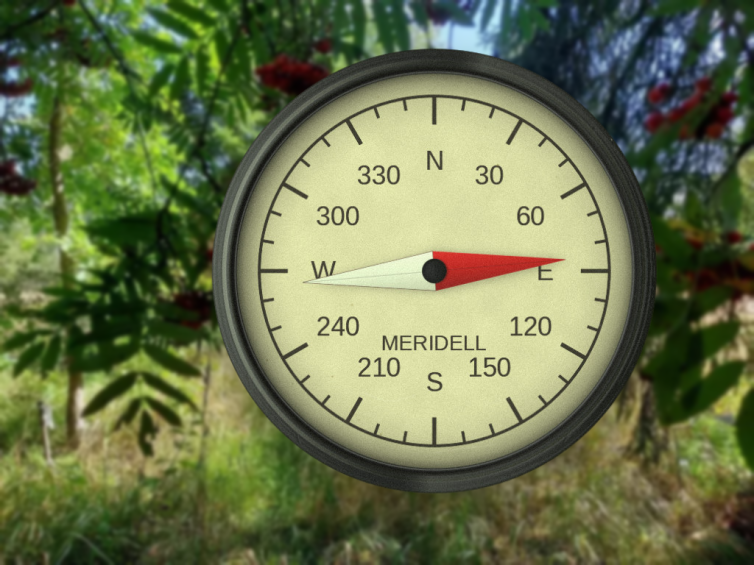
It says 85 °
